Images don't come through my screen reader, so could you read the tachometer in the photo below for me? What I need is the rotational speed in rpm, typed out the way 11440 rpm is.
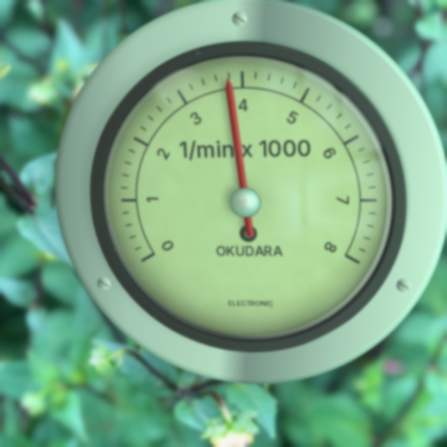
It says 3800 rpm
